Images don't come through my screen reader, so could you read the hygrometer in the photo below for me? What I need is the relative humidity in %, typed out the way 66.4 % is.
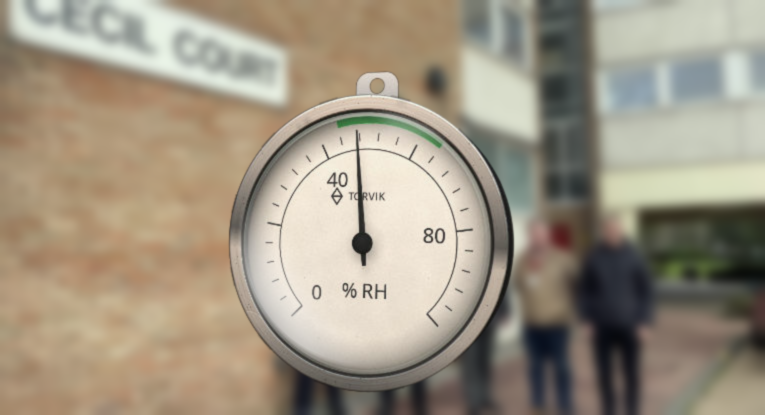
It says 48 %
